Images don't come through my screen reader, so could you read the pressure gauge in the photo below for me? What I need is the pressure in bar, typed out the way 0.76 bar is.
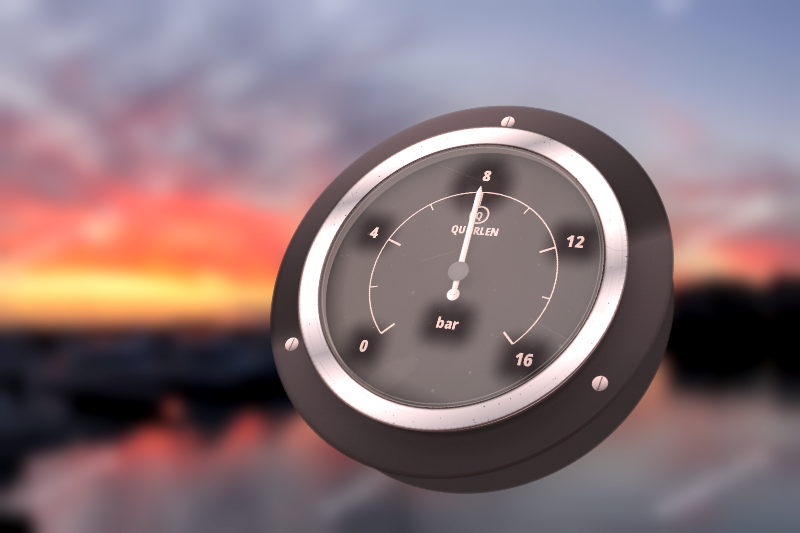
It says 8 bar
